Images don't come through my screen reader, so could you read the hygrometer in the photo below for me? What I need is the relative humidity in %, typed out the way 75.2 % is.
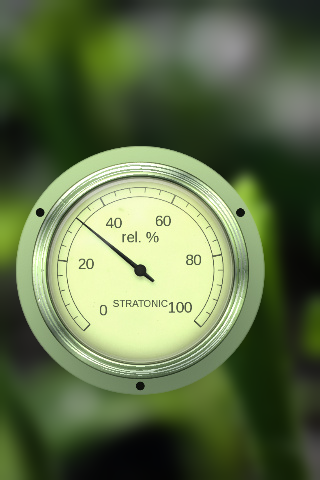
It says 32 %
